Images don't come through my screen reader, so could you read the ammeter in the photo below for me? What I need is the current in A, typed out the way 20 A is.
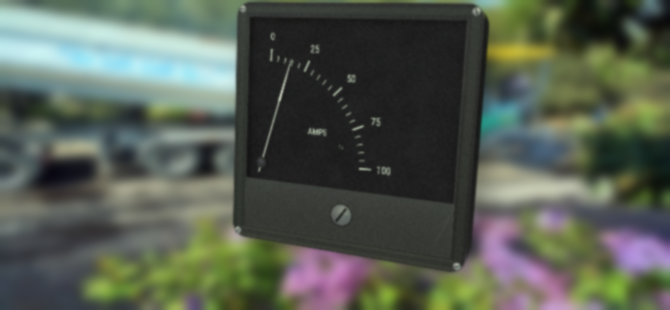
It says 15 A
